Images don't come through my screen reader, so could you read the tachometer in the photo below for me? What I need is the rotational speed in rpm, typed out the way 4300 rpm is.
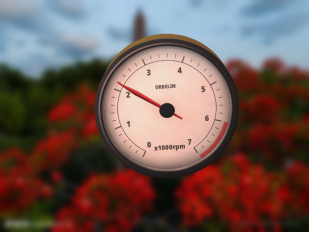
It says 2200 rpm
